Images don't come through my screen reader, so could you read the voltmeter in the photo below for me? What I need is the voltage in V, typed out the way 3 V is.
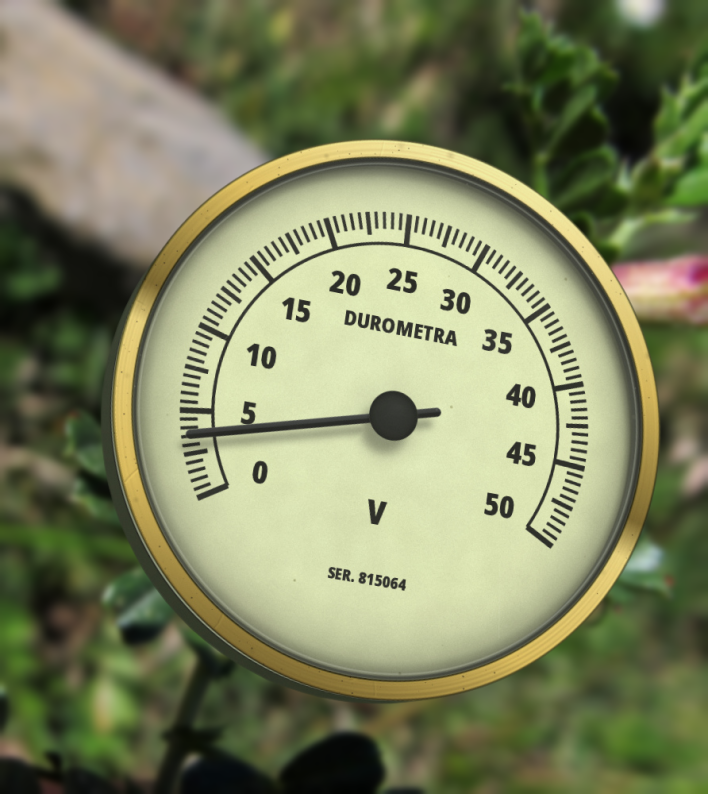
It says 3.5 V
